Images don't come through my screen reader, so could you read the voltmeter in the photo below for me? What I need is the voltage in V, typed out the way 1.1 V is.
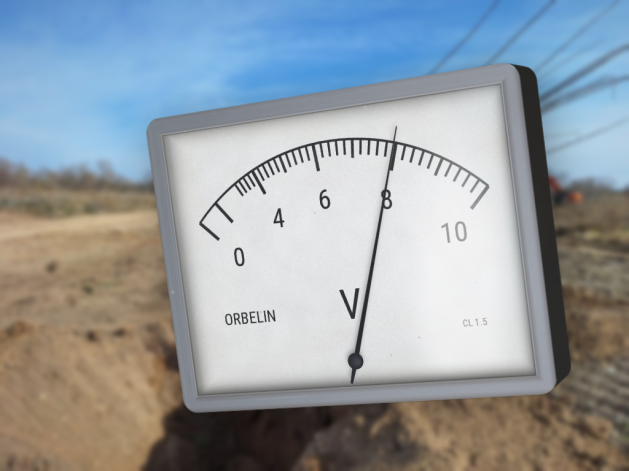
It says 8 V
